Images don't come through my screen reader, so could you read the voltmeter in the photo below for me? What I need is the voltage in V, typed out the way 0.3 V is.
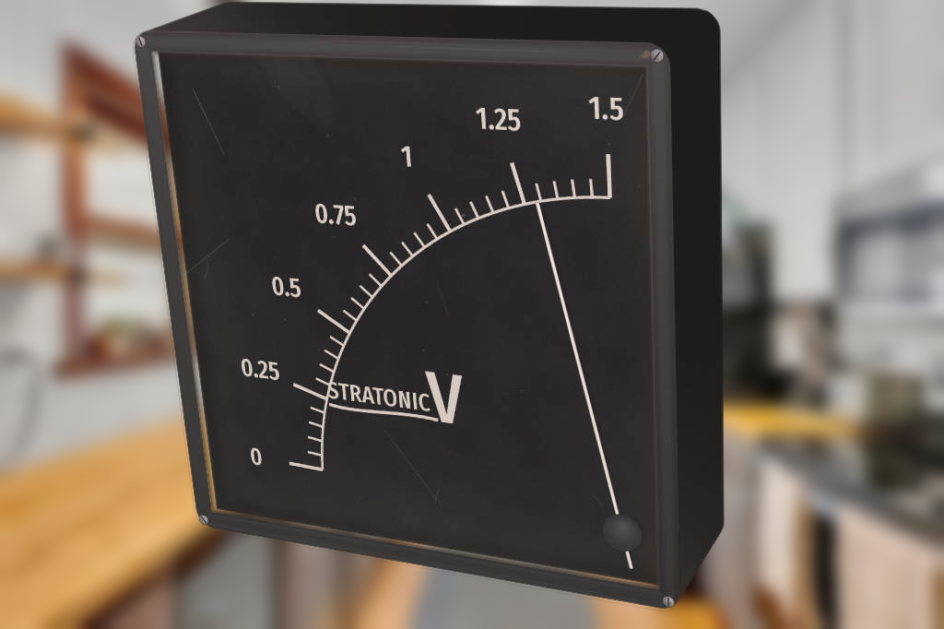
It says 1.3 V
